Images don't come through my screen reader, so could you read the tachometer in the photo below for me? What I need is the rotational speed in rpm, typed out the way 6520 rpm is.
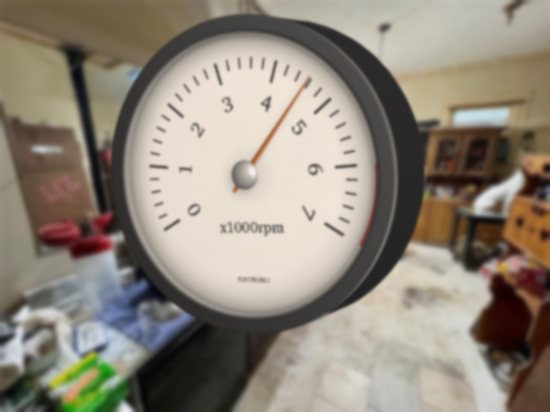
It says 4600 rpm
